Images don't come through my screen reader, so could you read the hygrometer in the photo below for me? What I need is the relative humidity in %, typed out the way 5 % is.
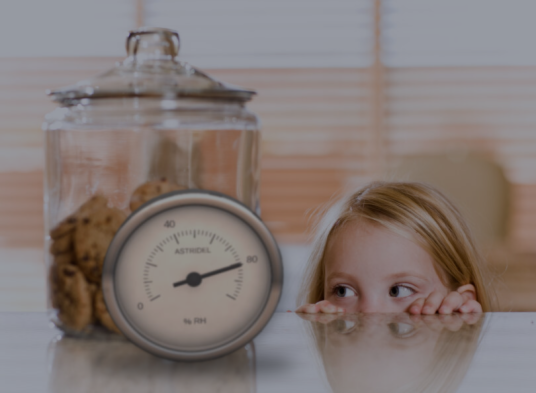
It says 80 %
